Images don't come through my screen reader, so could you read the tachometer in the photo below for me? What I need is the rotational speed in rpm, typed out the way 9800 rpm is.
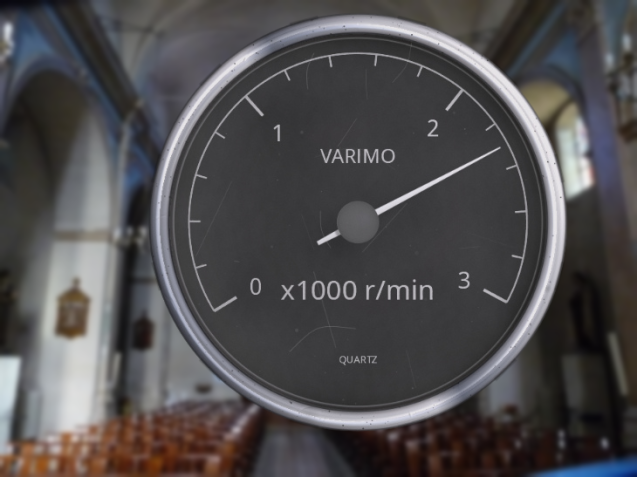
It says 2300 rpm
